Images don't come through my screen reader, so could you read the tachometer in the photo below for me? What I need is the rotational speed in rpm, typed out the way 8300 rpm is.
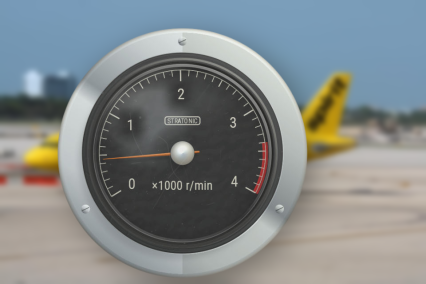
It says 450 rpm
